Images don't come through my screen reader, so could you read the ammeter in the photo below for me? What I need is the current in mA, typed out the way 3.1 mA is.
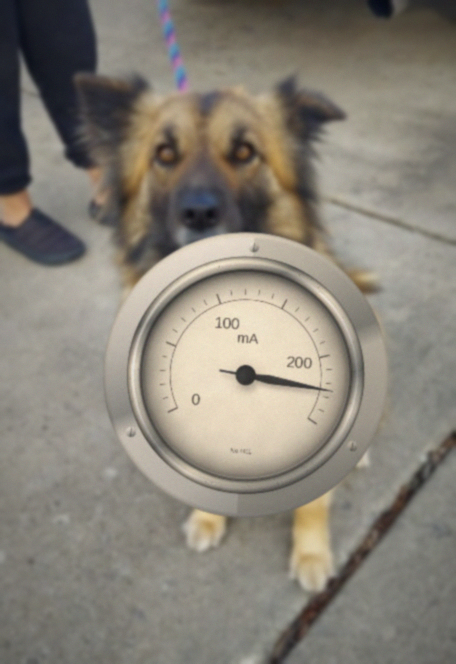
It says 225 mA
